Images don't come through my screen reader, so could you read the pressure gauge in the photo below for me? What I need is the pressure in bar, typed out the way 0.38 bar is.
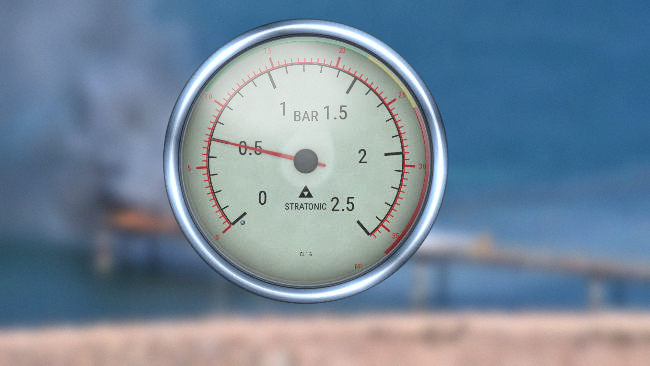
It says 0.5 bar
